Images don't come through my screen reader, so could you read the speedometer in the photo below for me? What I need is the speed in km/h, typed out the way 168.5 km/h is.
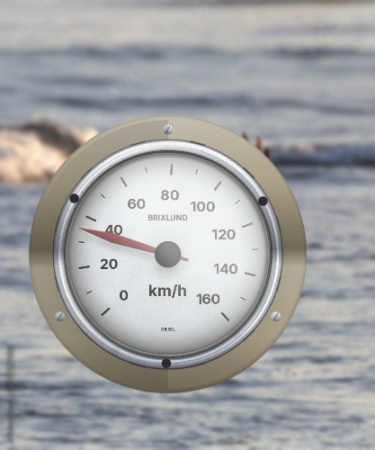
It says 35 km/h
